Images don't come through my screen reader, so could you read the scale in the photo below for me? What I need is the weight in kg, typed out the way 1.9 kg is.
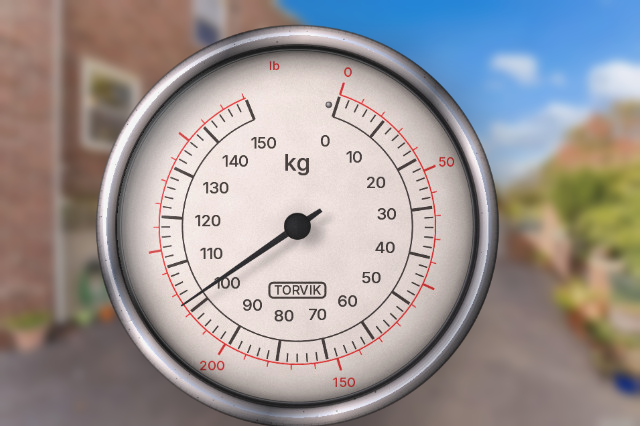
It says 102 kg
